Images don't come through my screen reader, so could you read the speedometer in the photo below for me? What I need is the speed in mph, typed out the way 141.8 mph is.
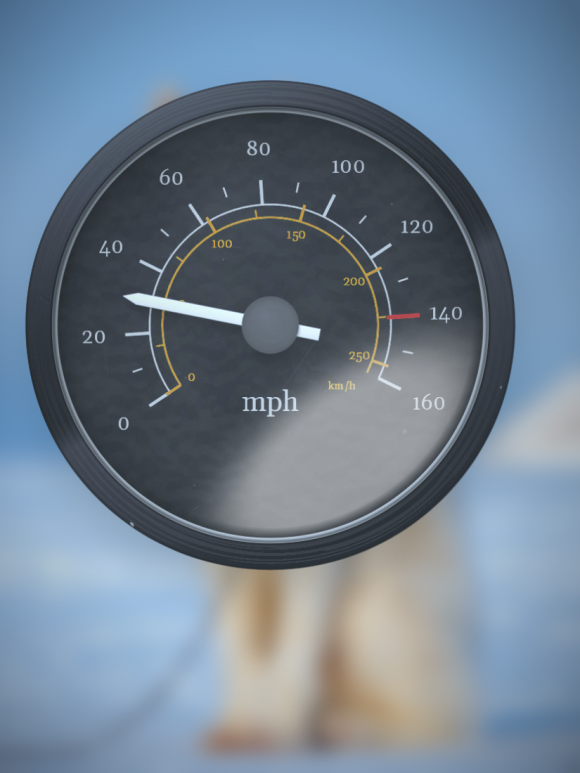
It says 30 mph
